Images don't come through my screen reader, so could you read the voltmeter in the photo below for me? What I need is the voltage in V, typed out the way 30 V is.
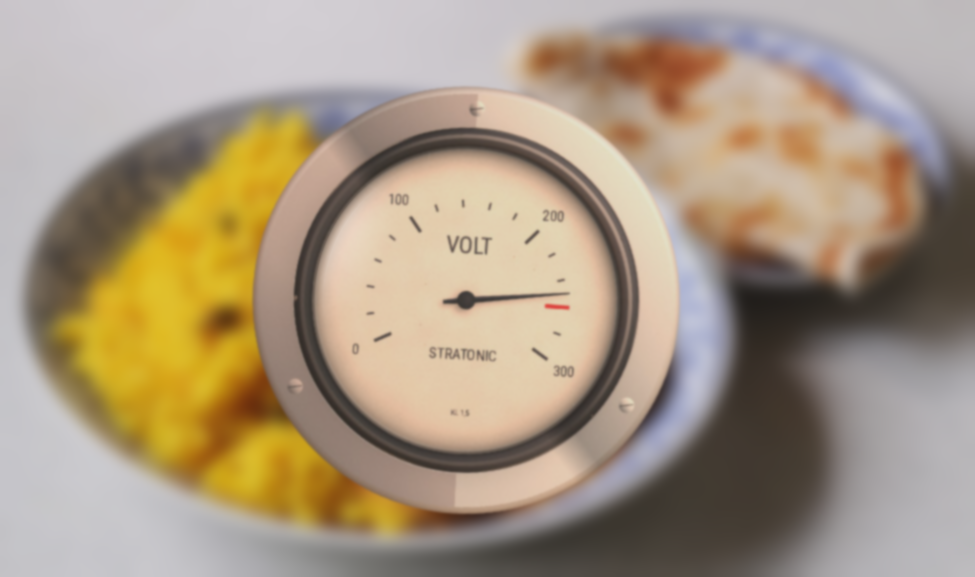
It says 250 V
